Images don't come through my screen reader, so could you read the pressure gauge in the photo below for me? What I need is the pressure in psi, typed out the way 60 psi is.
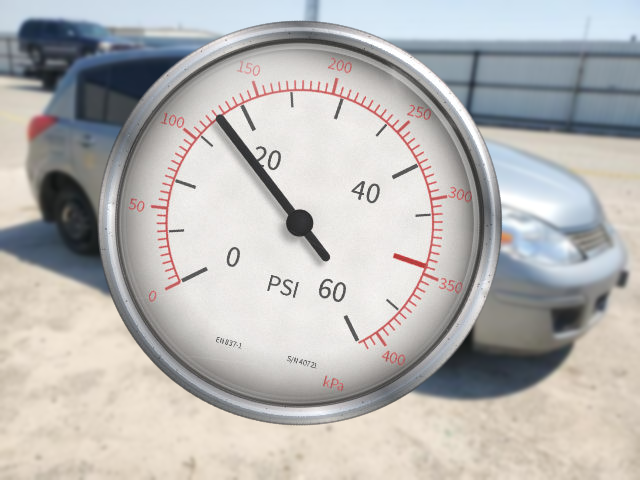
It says 17.5 psi
